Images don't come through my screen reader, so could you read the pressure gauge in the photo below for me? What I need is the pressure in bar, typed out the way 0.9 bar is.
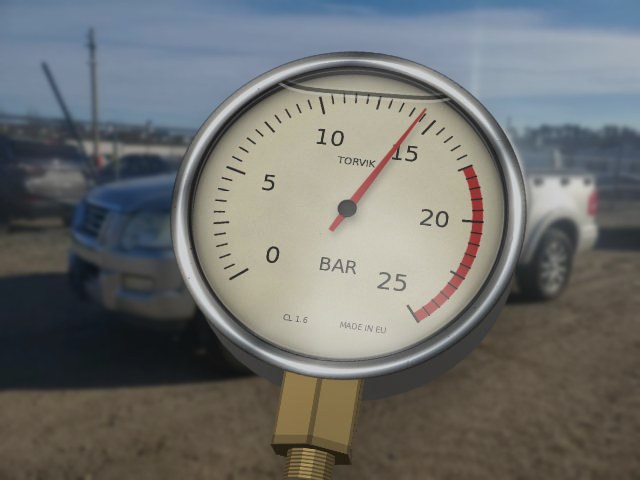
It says 14.5 bar
